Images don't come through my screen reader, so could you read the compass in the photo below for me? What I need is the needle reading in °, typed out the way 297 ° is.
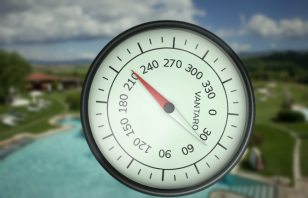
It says 220 °
